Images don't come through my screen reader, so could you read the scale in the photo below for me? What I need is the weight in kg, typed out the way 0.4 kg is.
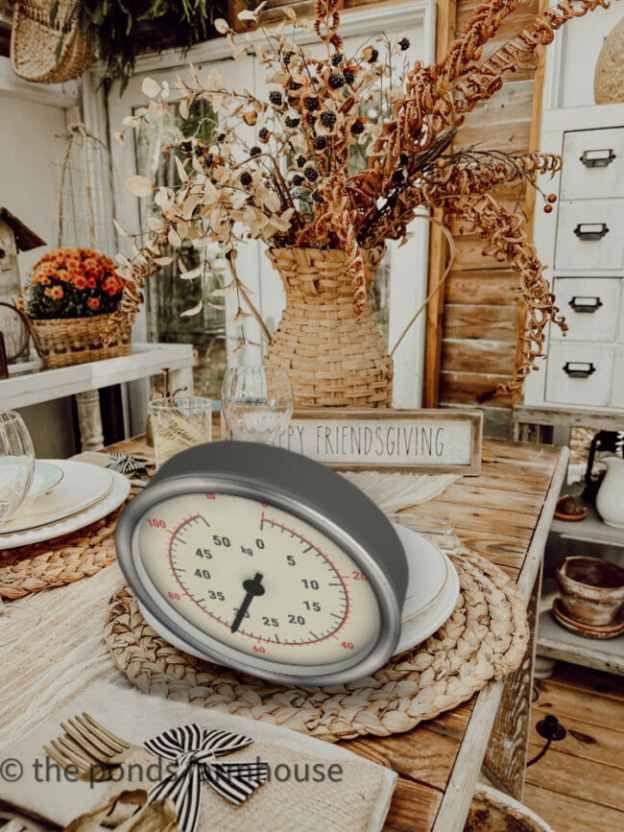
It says 30 kg
